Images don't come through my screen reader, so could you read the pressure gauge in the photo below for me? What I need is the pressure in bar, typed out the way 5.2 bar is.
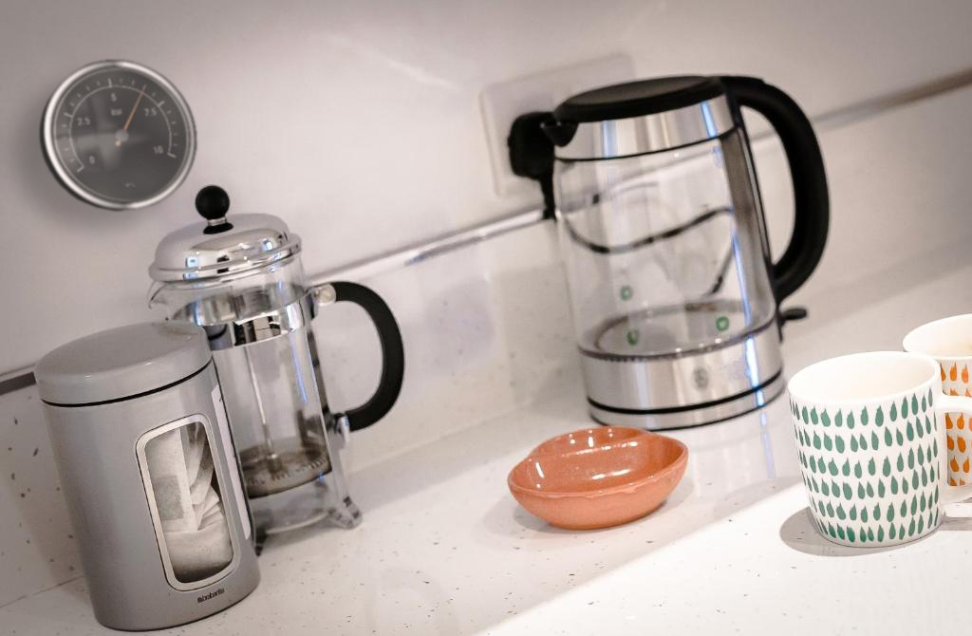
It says 6.5 bar
